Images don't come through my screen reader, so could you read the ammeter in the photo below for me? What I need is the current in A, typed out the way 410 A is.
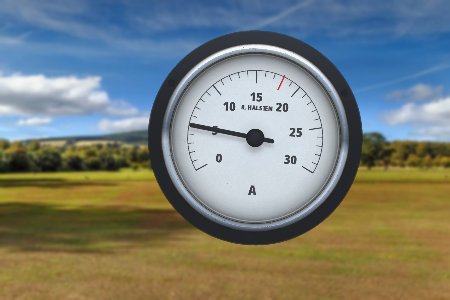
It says 5 A
